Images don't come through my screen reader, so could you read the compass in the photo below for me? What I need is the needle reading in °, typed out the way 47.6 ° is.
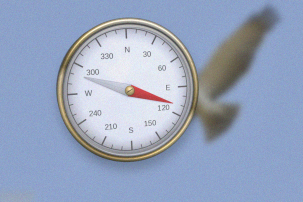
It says 110 °
